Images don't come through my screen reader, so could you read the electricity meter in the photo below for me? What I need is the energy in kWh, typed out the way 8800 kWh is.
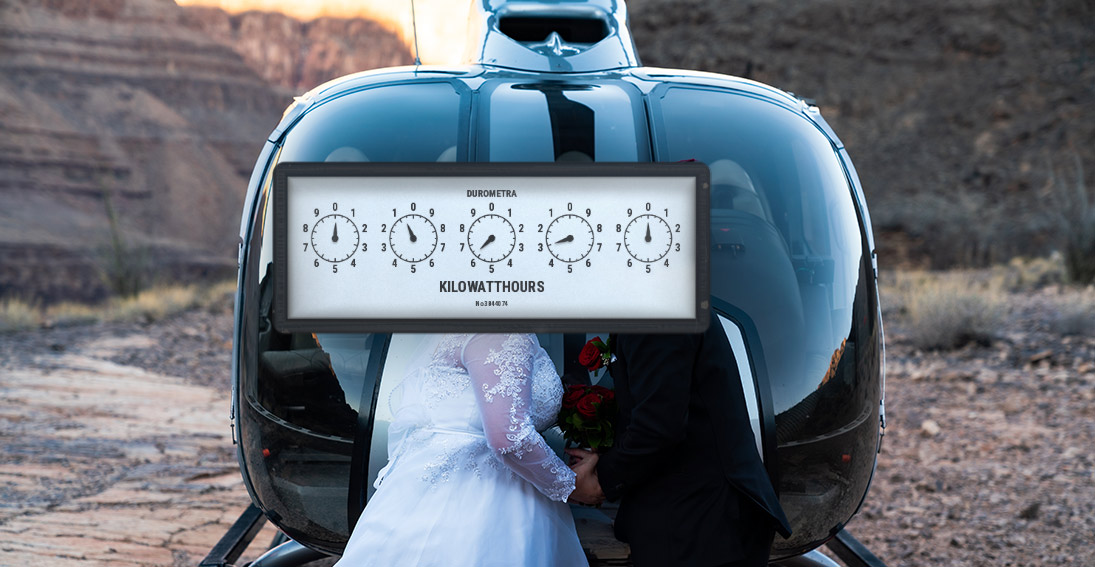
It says 630 kWh
